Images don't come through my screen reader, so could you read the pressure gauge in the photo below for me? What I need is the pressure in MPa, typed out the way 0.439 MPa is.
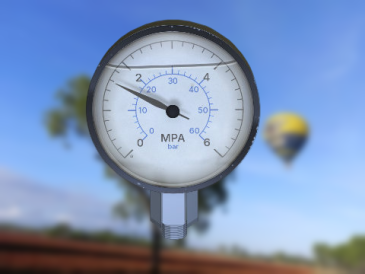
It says 1.6 MPa
